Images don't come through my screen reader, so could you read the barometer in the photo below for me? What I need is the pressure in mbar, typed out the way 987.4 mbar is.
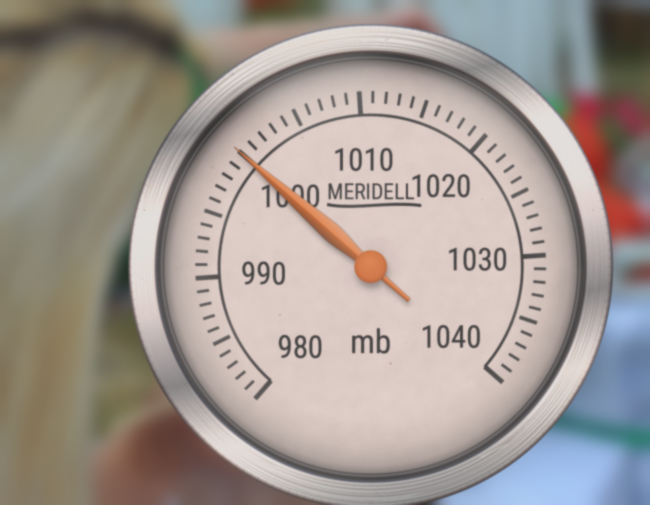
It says 1000 mbar
